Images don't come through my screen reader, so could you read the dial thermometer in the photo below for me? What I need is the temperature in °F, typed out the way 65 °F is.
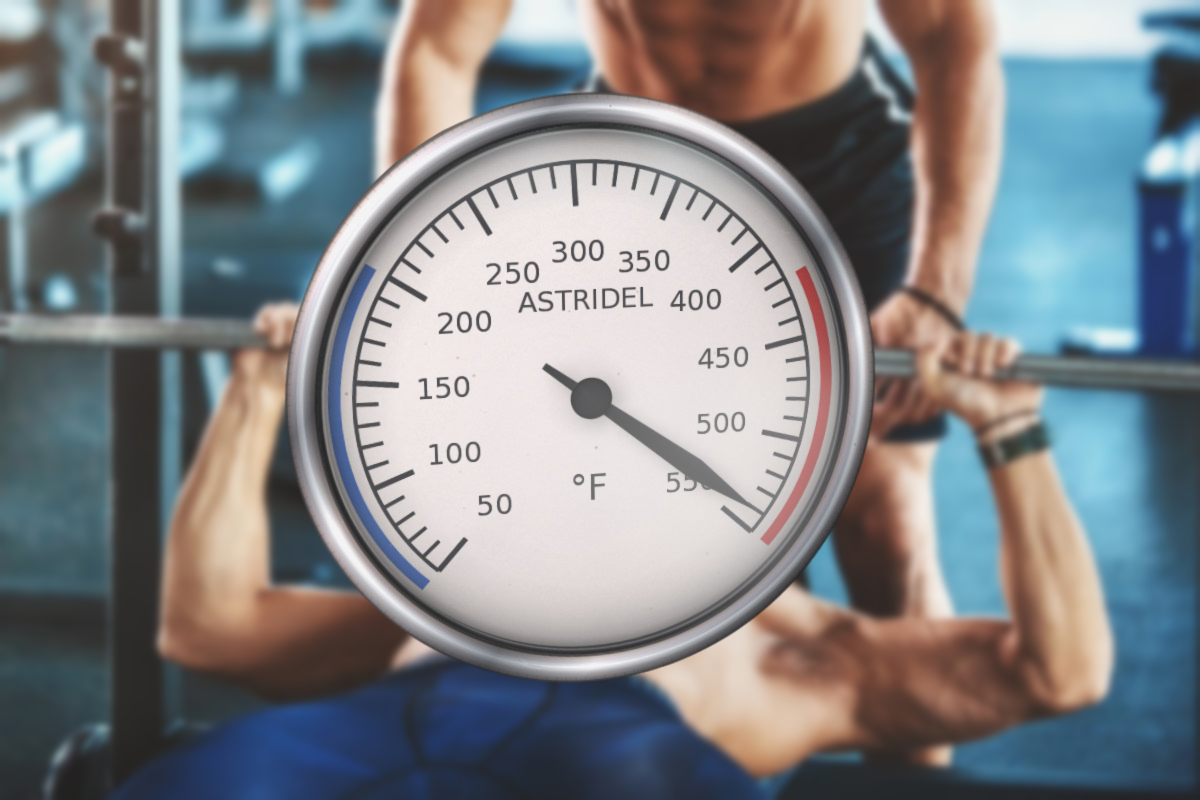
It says 540 °F
